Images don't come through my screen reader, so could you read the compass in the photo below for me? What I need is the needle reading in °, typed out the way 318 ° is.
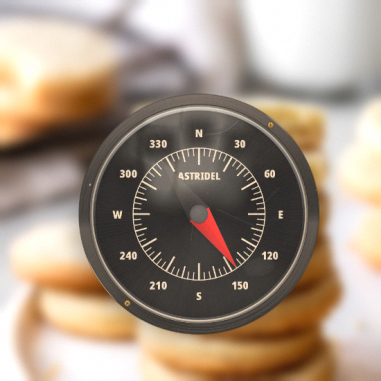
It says 145 °
